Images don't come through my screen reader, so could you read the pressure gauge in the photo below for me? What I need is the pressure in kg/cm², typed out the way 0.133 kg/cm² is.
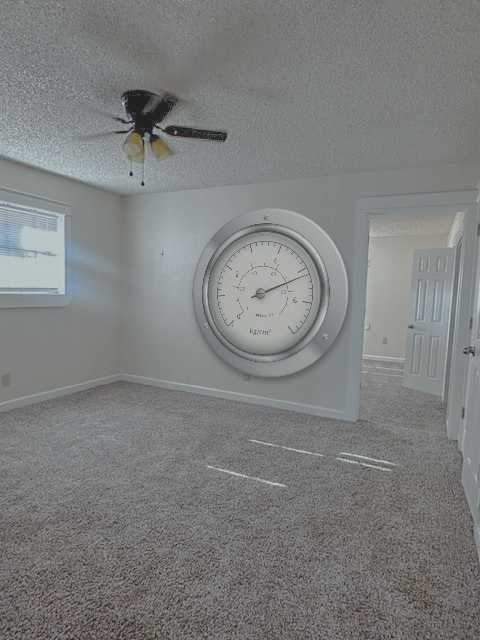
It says 5.2 kg/cm²
